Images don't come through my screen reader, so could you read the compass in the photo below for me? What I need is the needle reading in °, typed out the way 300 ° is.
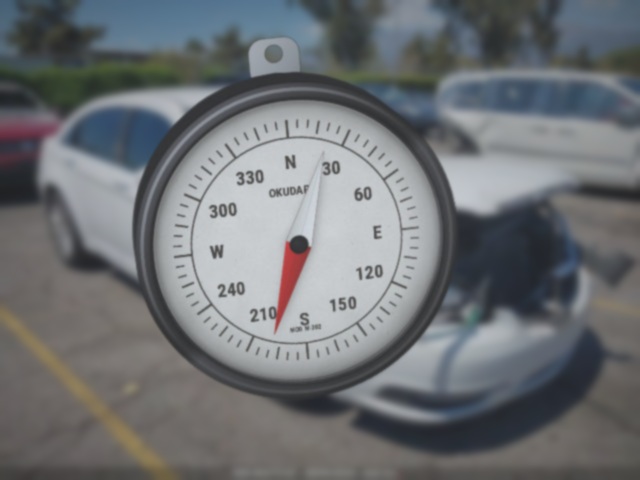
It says 200 °
